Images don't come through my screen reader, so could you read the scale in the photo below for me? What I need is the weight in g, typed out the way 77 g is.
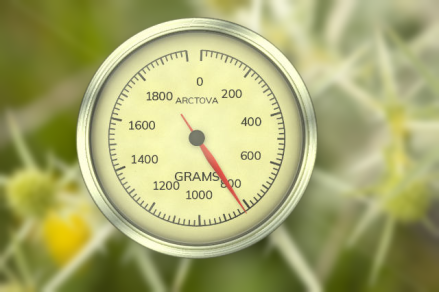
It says 820 g
